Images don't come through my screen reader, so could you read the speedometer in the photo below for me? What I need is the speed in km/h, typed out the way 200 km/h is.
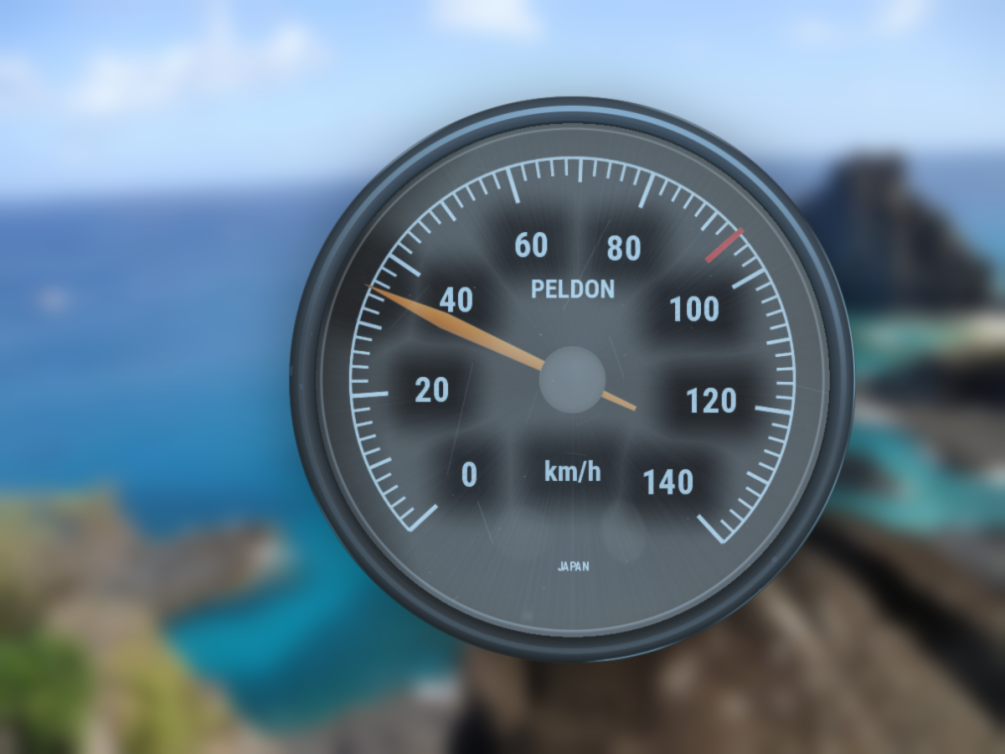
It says 35 km/h
